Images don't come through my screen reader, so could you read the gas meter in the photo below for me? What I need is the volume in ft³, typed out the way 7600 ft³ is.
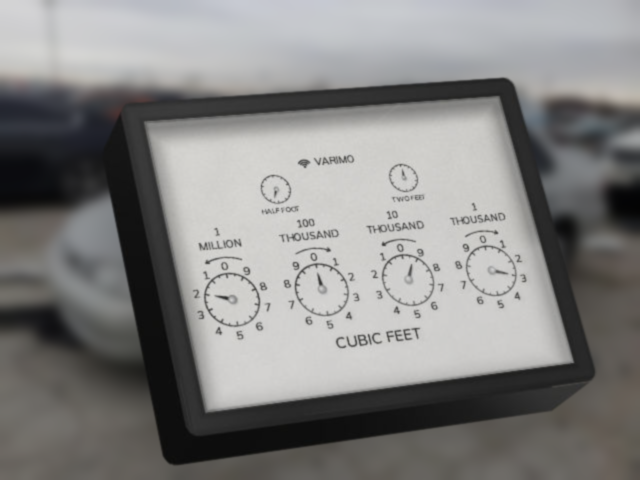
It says 199300 ft³
